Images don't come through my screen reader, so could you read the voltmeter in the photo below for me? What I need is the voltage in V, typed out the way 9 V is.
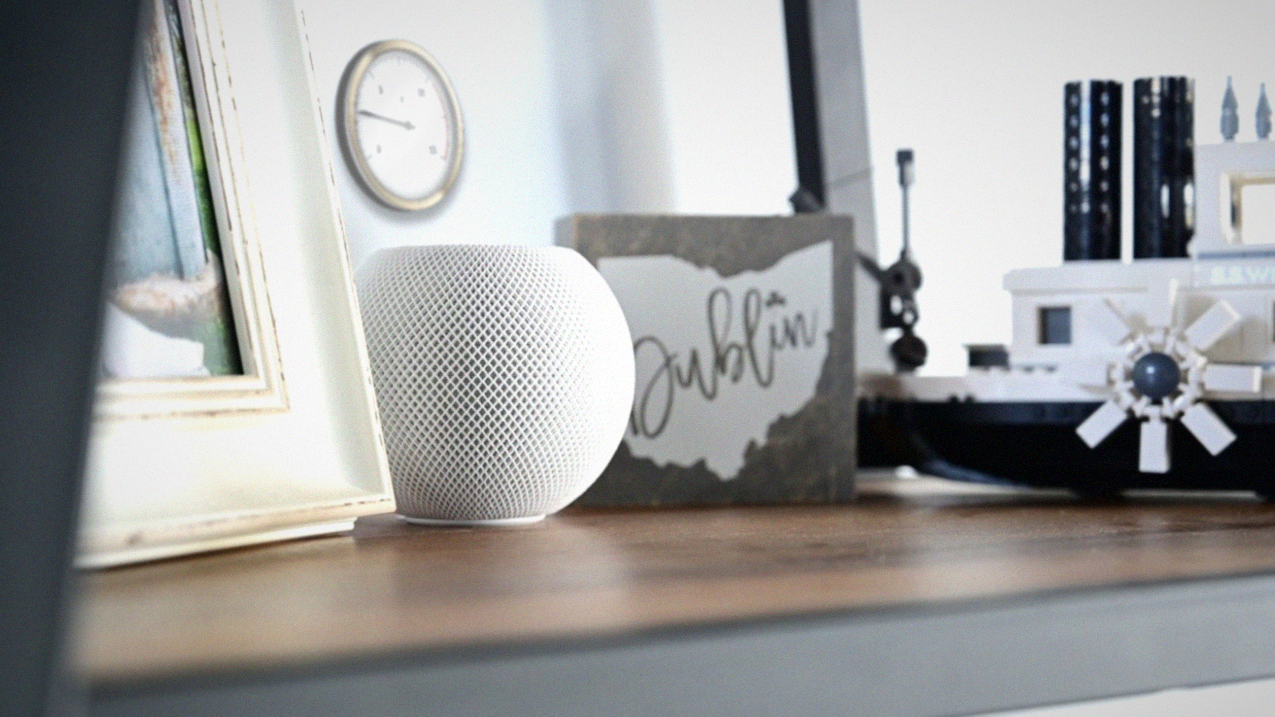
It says 2.5 V
